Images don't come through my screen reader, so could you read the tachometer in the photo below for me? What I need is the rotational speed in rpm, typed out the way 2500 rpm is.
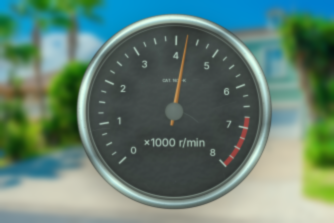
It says 4250 rpm
